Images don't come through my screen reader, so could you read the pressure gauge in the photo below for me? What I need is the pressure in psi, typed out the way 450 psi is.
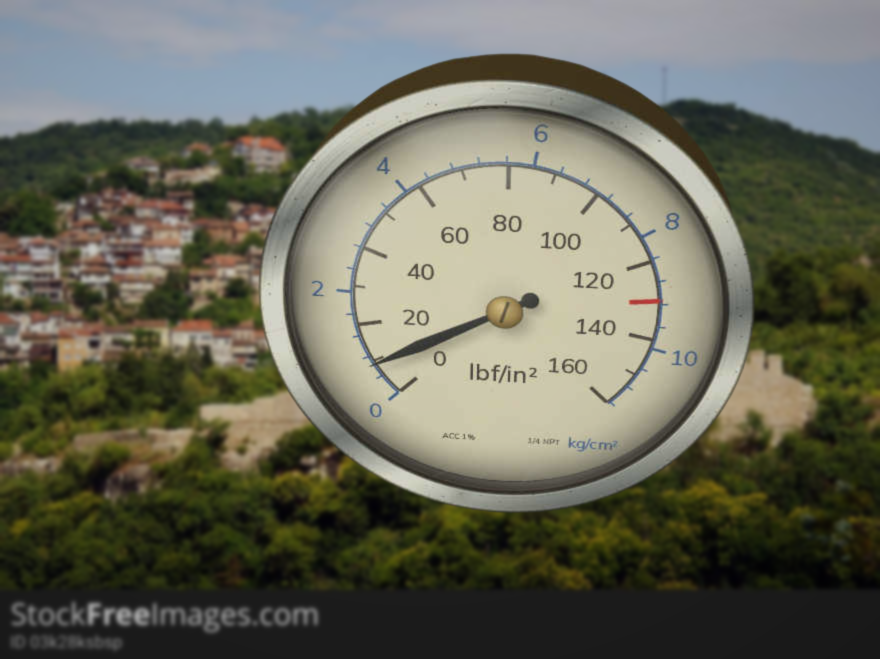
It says 10 psi
